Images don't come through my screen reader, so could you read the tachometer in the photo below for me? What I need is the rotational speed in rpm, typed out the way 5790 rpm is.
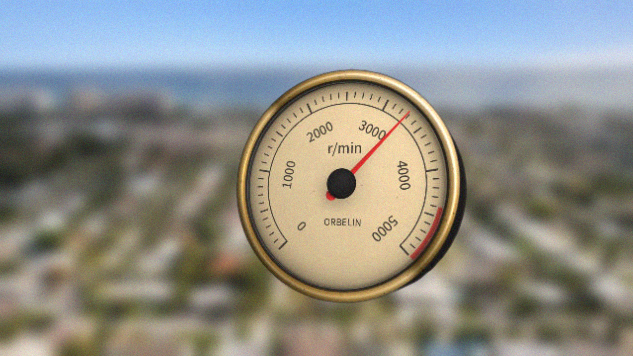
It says 3300 rpm
